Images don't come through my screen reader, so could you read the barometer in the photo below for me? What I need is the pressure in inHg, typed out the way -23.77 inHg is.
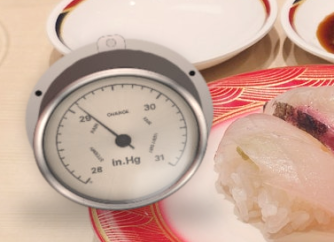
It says 29.1 inHg
